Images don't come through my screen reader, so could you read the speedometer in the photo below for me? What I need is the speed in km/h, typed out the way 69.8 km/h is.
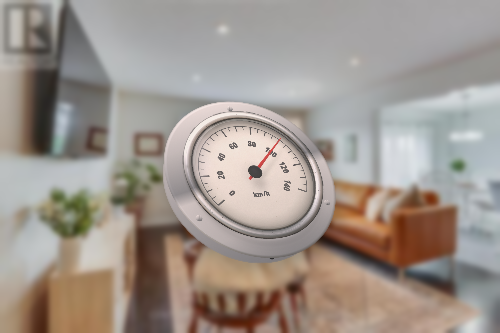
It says 100 km/h
